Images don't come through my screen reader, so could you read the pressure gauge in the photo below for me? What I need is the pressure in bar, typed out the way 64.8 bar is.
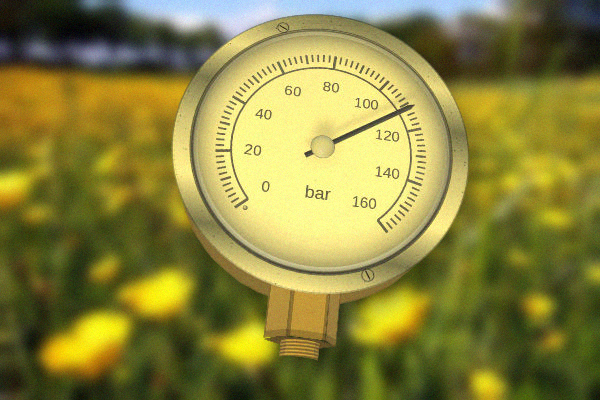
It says 112 bar
